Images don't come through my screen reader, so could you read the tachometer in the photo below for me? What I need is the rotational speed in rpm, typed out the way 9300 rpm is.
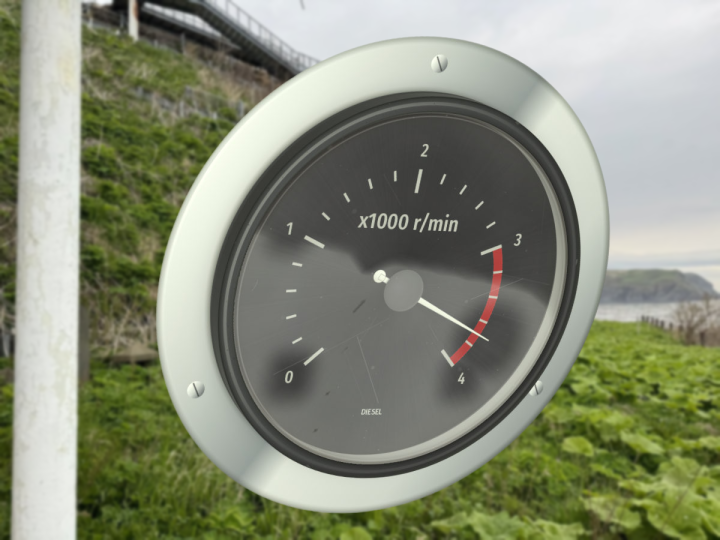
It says 3700 rpm
